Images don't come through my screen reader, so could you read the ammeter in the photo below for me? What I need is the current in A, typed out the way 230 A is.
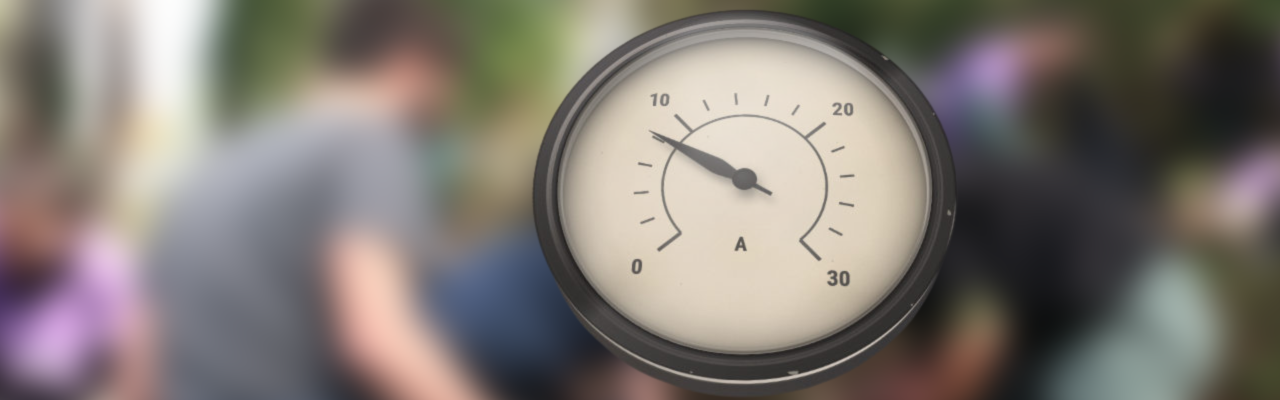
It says 8 A
